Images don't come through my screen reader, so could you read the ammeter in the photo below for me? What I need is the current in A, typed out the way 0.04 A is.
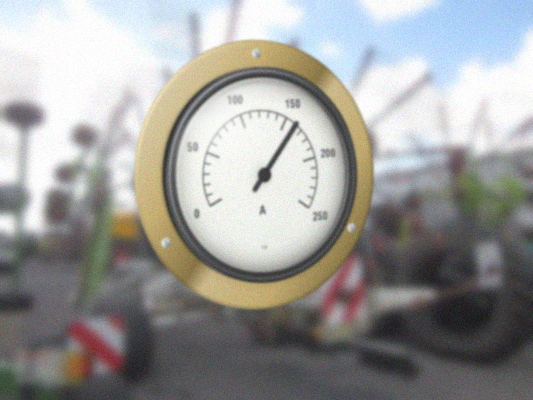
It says 160 A
